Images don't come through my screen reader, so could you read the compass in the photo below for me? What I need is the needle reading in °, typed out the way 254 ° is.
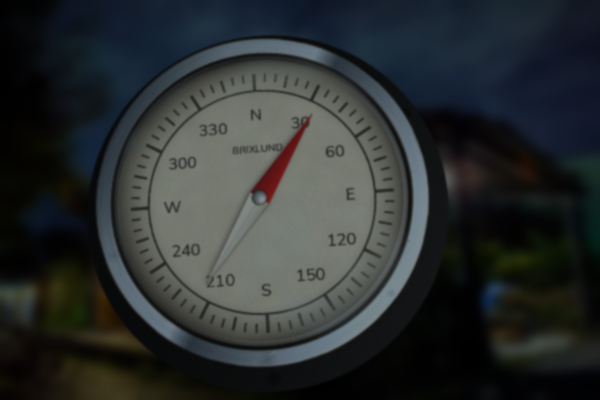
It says 35 °
